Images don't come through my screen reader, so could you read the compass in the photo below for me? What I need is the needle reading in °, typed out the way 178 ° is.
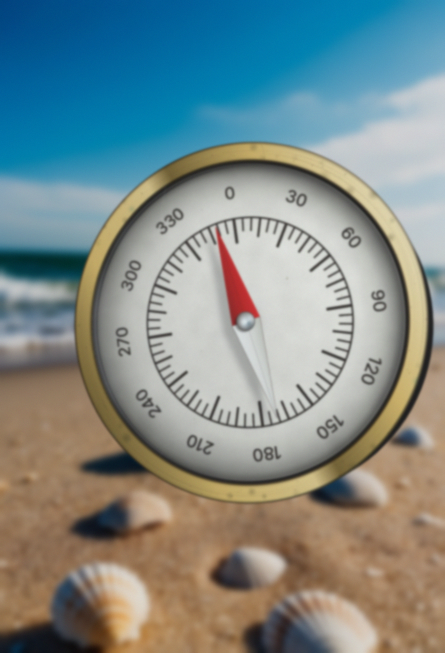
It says 350 °
